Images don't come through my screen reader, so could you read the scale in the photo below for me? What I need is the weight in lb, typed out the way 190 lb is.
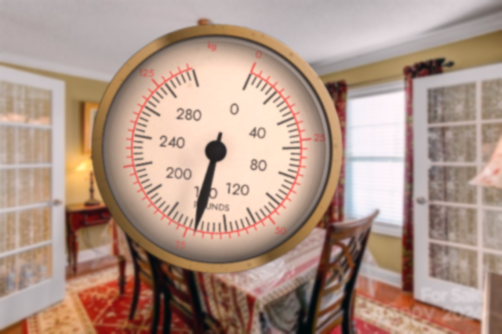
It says 160 lb
